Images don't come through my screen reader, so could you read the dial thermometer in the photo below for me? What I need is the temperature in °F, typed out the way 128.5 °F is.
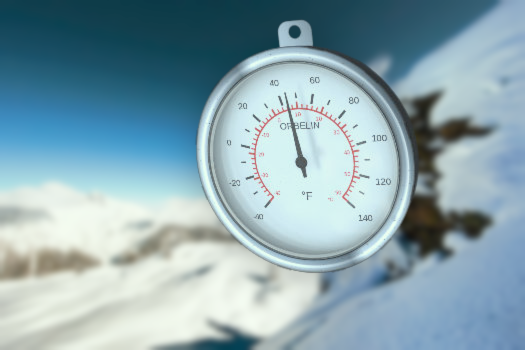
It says 45 °F
